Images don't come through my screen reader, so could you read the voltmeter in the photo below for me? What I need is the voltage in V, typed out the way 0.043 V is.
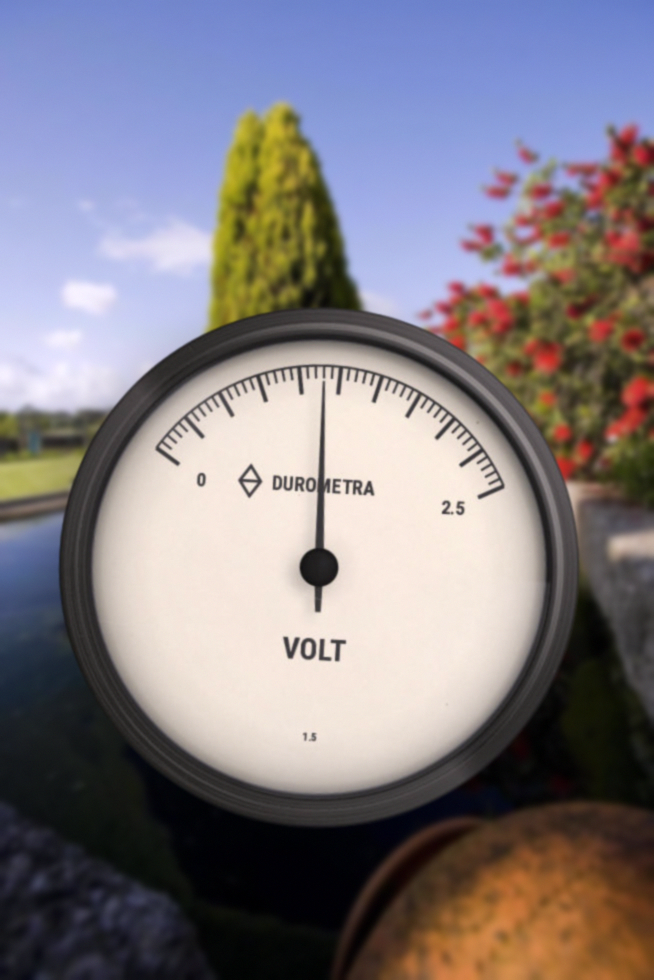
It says 1.15 V
